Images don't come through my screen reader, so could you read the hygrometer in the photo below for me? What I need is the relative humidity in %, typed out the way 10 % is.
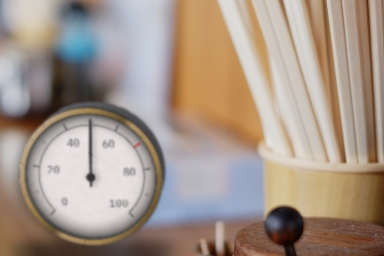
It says 50 %
